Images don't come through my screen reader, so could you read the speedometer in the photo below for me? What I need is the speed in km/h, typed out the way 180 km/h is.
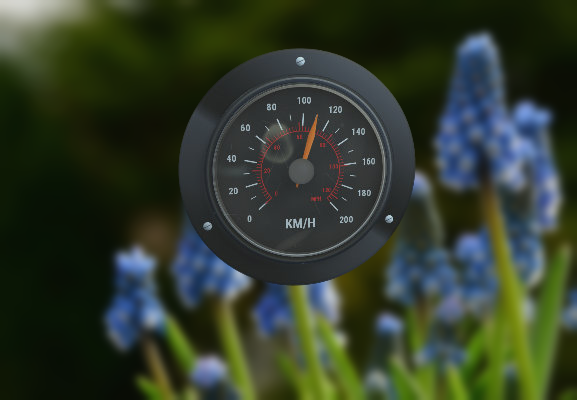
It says 110 km/h
